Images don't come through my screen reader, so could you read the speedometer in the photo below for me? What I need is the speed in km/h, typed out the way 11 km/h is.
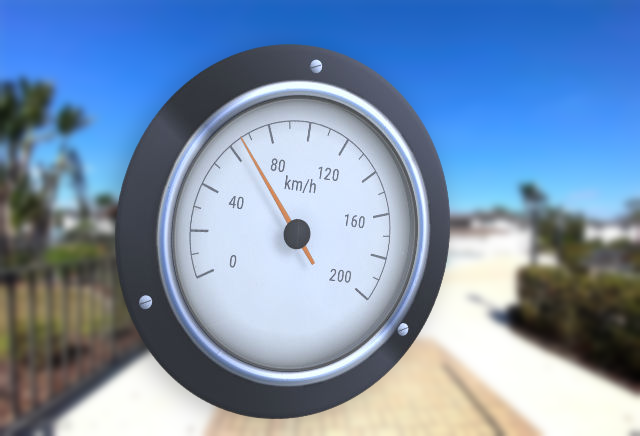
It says 65 km/h
